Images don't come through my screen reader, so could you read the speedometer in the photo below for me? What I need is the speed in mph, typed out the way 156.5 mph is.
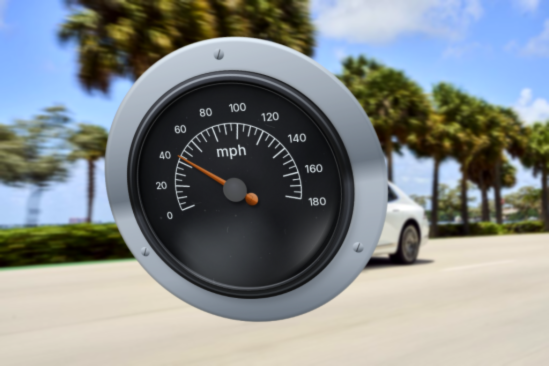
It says 45 mph
